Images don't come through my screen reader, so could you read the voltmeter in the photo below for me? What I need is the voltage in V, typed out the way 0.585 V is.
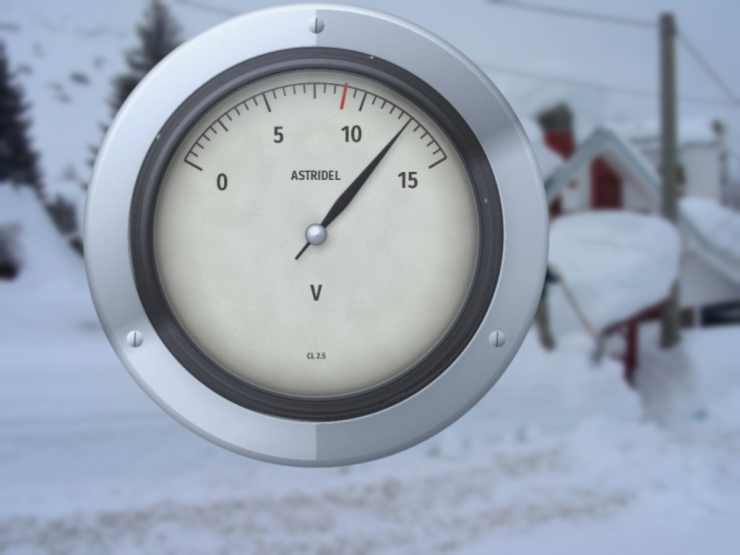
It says 12.5 V
